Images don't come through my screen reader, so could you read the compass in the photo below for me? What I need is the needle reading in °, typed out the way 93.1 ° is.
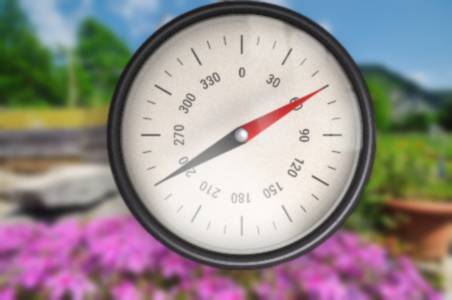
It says 60 °
